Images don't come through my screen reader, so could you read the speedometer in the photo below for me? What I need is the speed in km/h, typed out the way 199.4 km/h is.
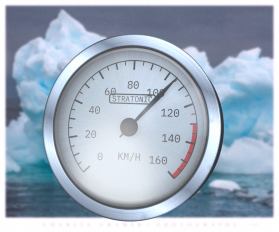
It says 105 km/h
